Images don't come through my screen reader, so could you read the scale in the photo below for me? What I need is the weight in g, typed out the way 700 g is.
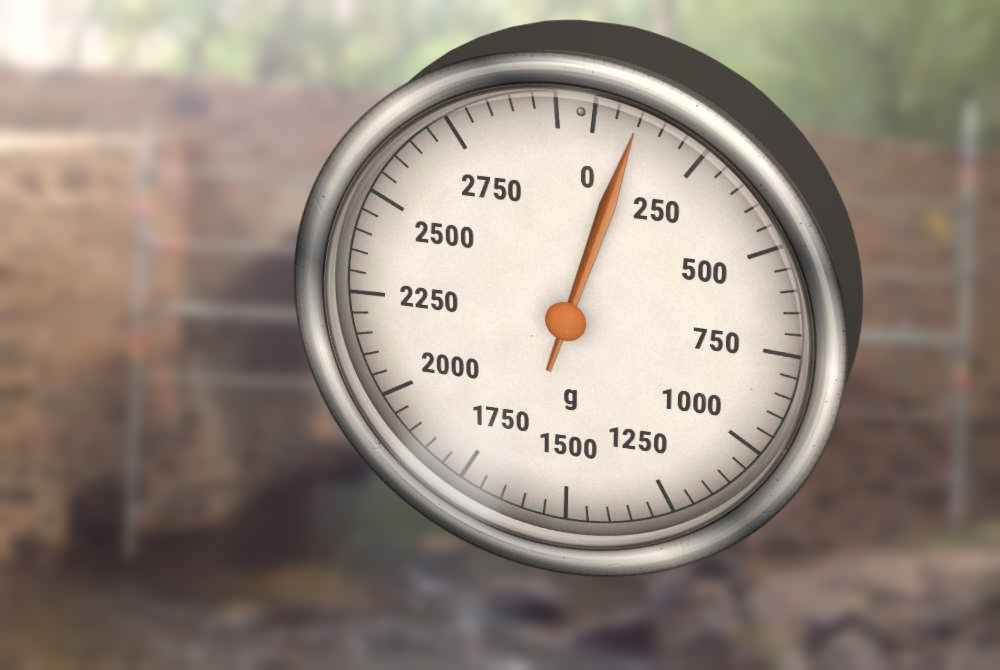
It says 100 g
